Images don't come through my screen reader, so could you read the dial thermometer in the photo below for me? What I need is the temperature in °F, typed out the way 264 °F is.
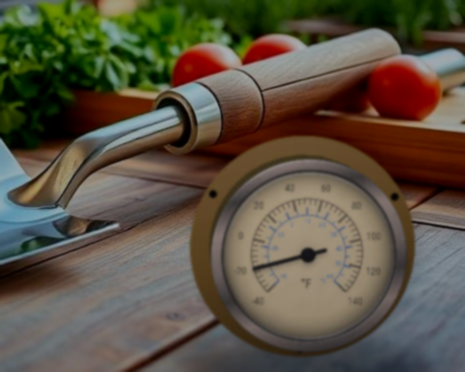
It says -20 °F
